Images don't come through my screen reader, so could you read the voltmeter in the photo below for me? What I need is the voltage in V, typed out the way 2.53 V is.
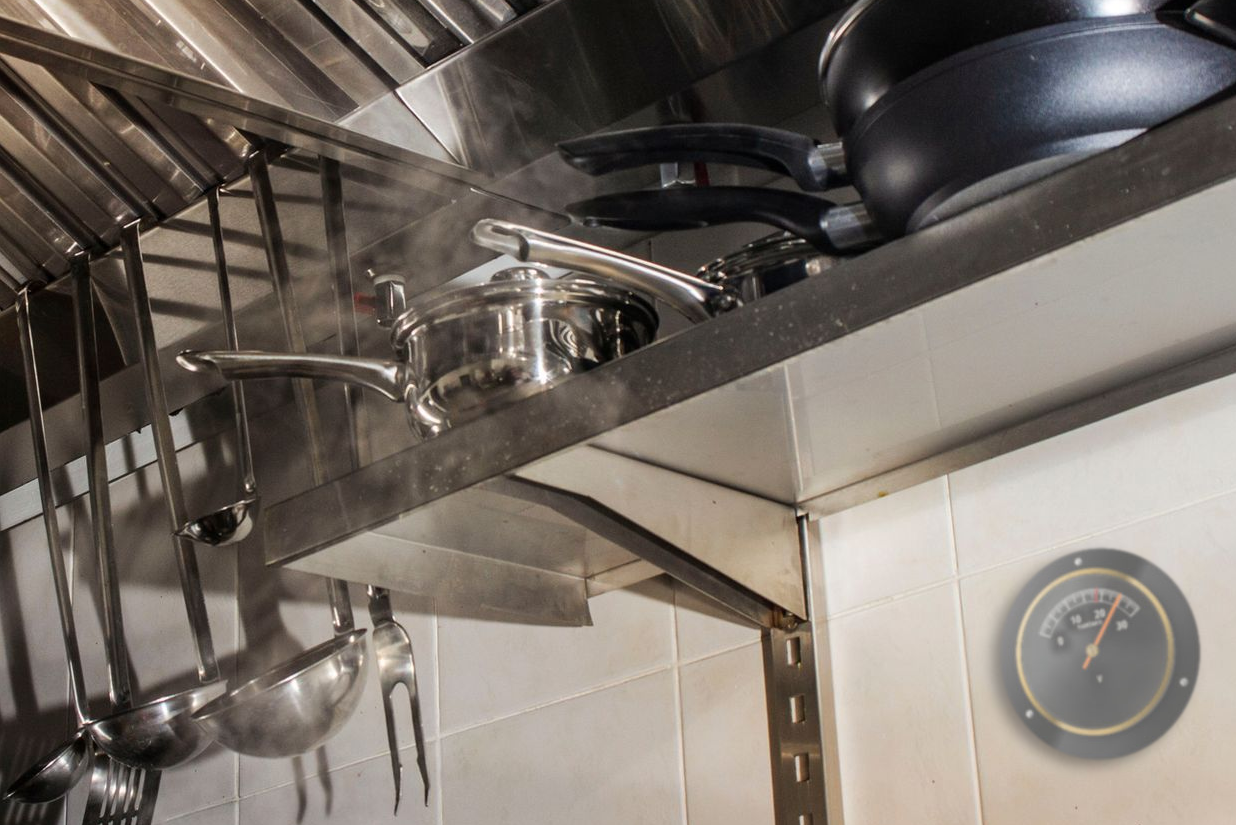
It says 25 V
